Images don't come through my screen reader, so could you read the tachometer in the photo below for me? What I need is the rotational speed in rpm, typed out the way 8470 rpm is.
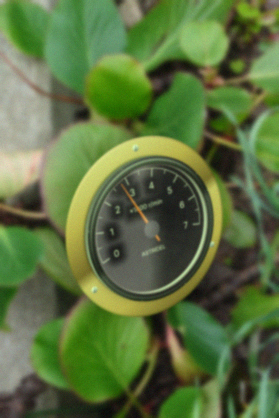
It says 2750 rpm
